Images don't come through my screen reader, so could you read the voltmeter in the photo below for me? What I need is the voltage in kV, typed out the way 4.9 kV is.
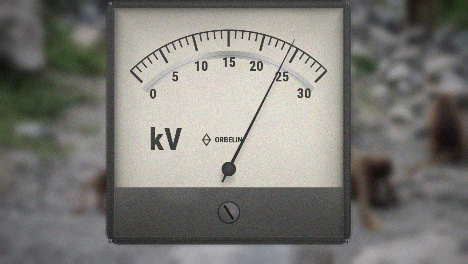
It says 24 kV
